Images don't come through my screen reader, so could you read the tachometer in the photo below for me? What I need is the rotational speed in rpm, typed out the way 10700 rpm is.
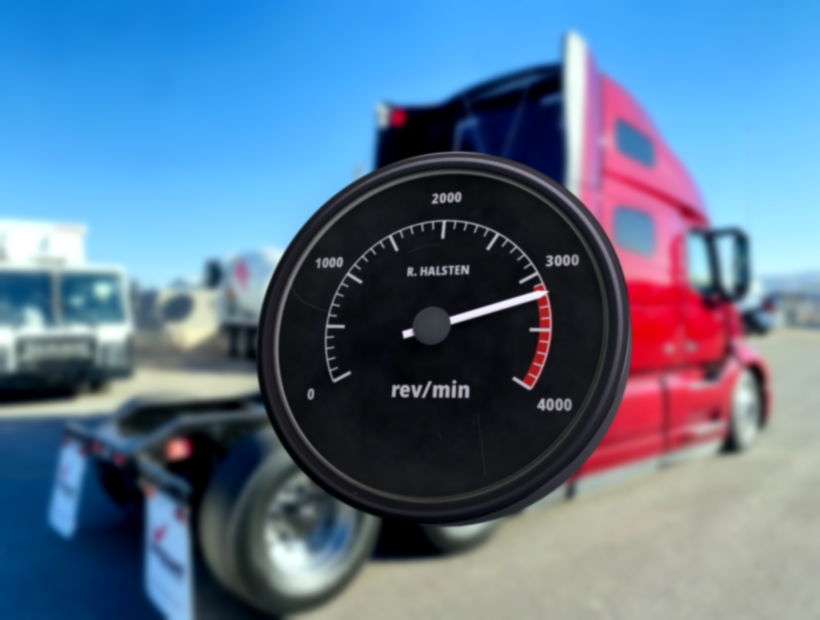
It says 3200 rpm
